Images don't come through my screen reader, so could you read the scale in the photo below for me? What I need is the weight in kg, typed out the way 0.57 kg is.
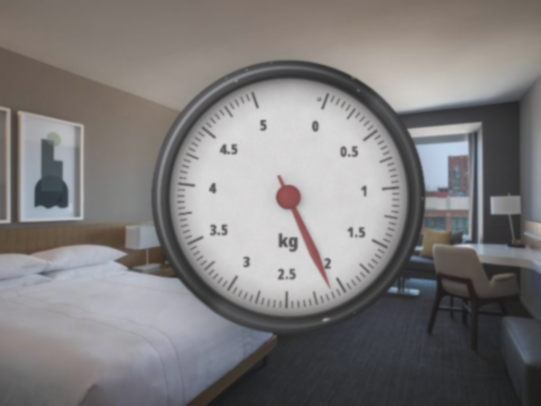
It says 2.1 kg
